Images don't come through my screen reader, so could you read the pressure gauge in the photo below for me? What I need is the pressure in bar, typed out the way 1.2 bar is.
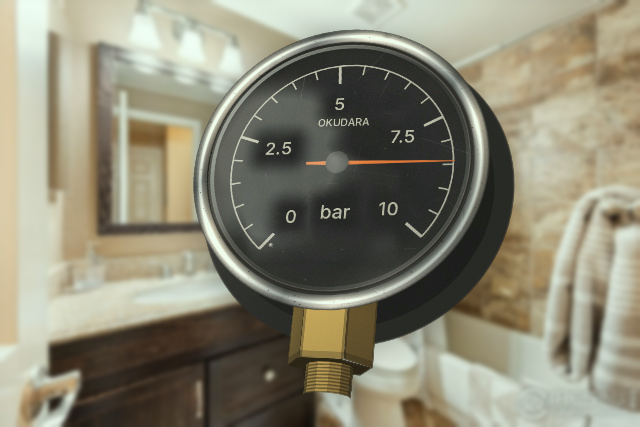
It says 8.5 bar
